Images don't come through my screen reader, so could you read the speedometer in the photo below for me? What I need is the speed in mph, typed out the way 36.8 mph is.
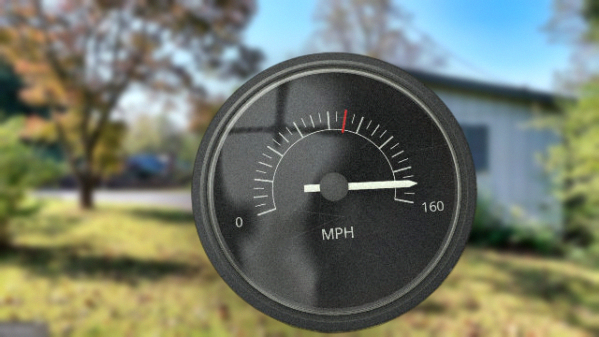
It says 150 mph
